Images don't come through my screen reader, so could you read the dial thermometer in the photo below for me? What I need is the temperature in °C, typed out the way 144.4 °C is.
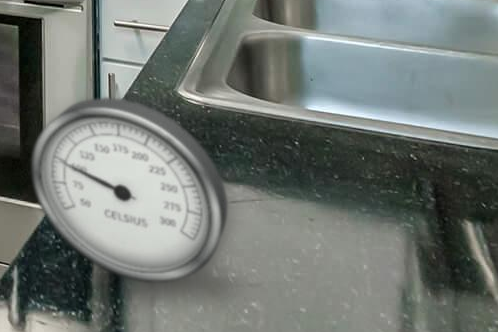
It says 100 °C
